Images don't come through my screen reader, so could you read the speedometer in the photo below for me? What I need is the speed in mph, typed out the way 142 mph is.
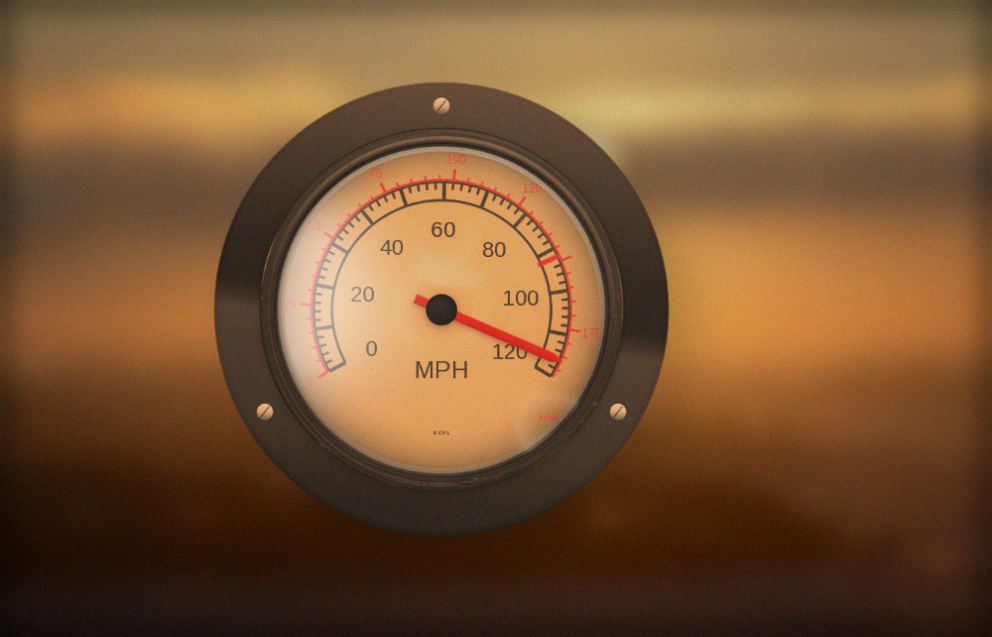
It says 116 mph
